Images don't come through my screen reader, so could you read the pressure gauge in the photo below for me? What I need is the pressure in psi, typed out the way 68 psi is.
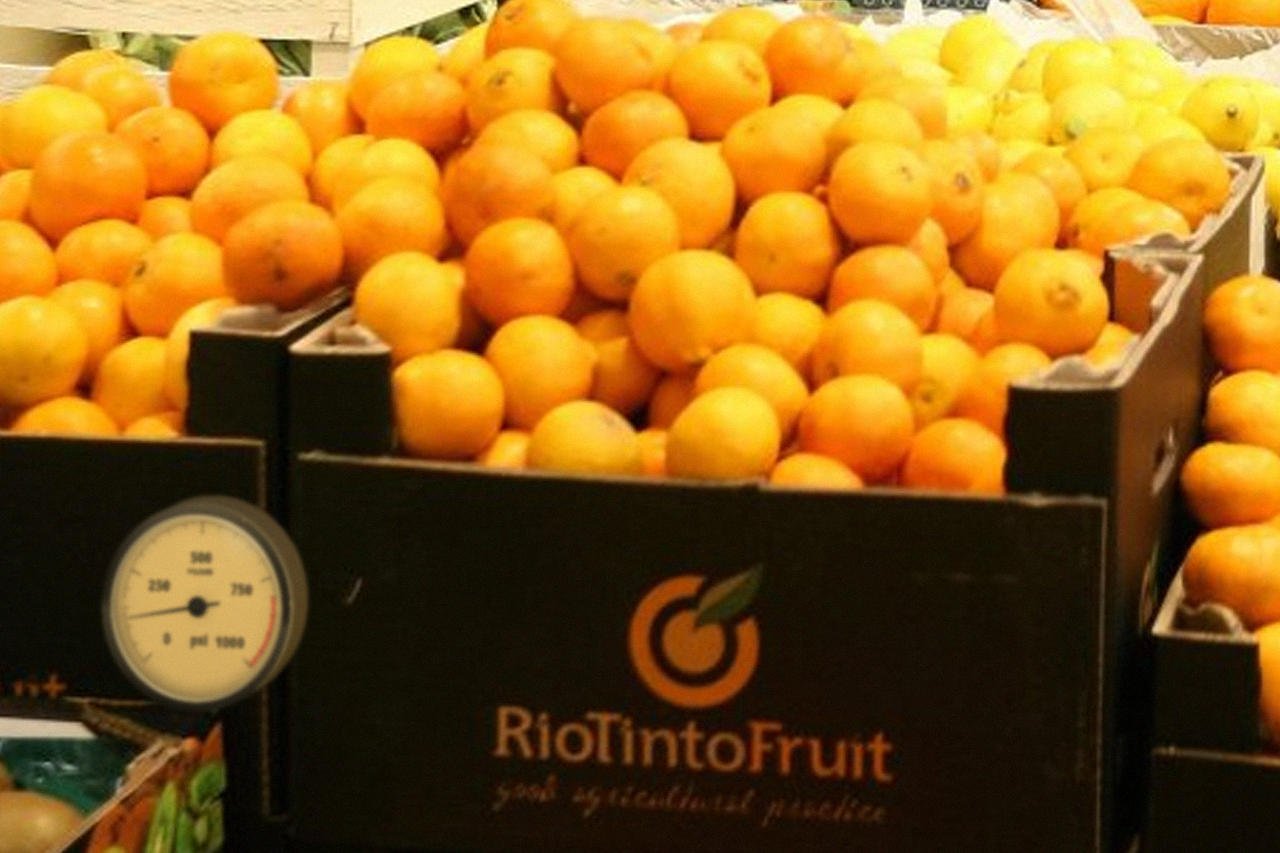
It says 125 psi
